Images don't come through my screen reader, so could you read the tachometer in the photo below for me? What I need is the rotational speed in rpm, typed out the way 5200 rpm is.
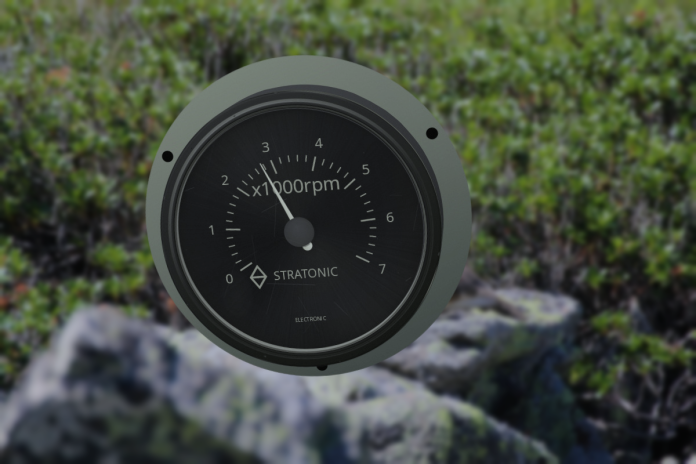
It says 2800 rpm
